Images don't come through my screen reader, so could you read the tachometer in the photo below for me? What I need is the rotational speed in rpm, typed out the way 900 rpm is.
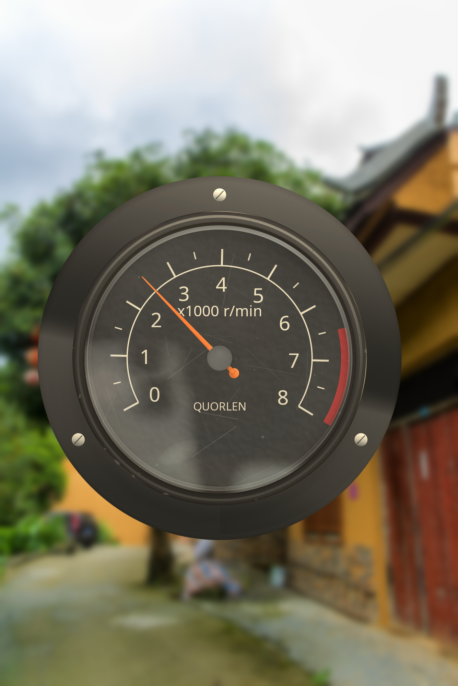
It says 2500 rpm
